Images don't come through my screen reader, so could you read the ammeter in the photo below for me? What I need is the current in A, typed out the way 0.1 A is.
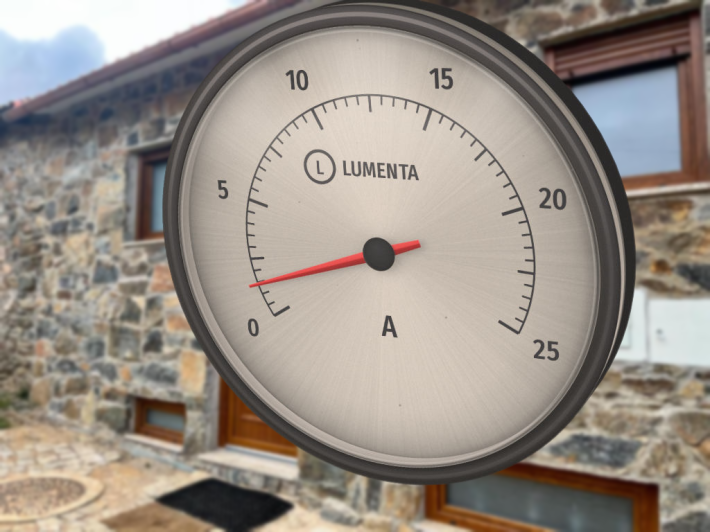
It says 1.5 A
